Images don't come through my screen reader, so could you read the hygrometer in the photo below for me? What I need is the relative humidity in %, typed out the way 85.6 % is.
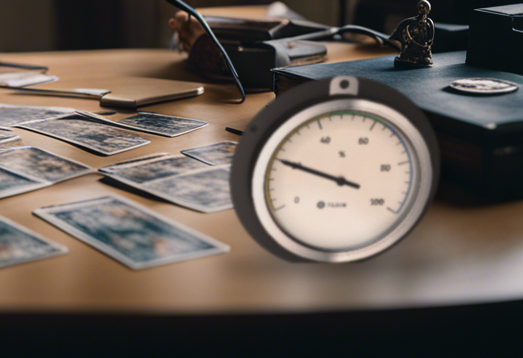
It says 20 %
